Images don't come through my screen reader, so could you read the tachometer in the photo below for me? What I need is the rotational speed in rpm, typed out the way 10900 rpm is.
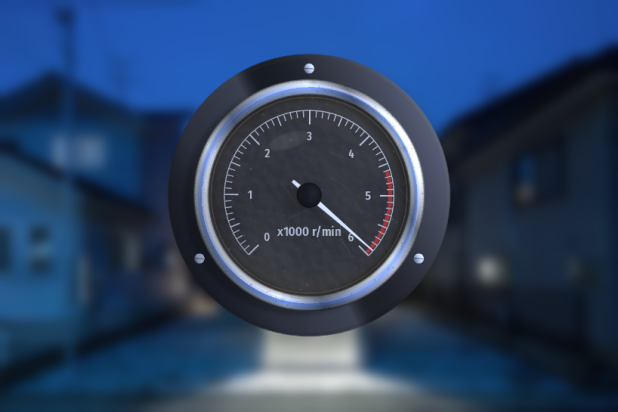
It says 5900 rpm
